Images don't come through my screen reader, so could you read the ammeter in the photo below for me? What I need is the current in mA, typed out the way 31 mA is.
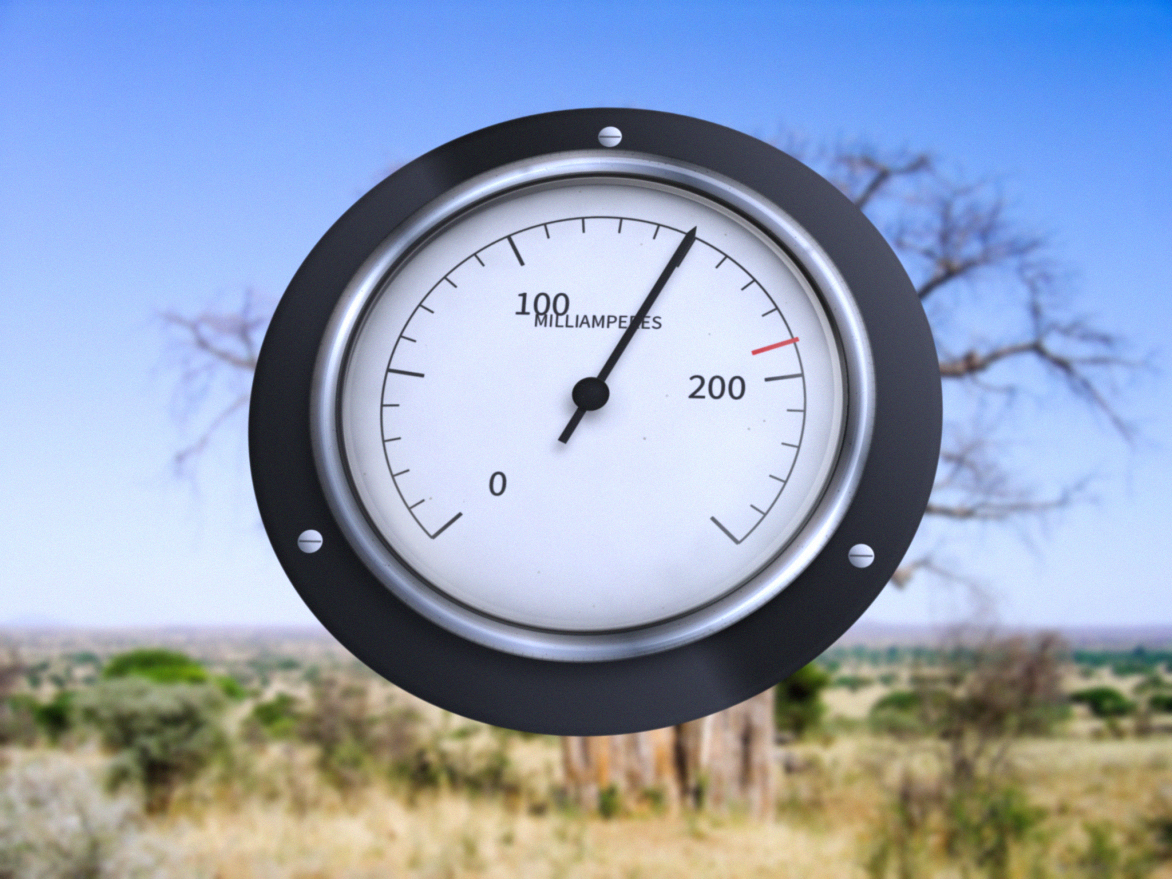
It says 150 mA
